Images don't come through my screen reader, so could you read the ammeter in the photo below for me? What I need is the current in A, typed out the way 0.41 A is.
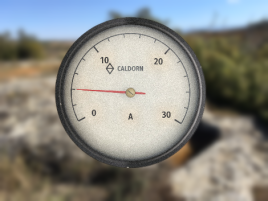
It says 4 A
